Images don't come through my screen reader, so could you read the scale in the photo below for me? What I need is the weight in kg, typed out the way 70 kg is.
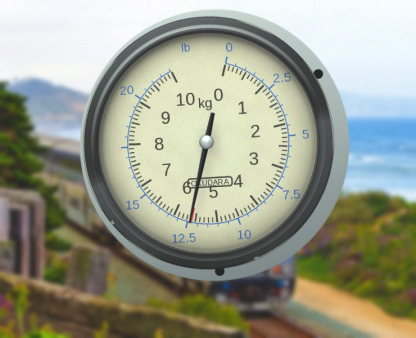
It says 5.6 kg
